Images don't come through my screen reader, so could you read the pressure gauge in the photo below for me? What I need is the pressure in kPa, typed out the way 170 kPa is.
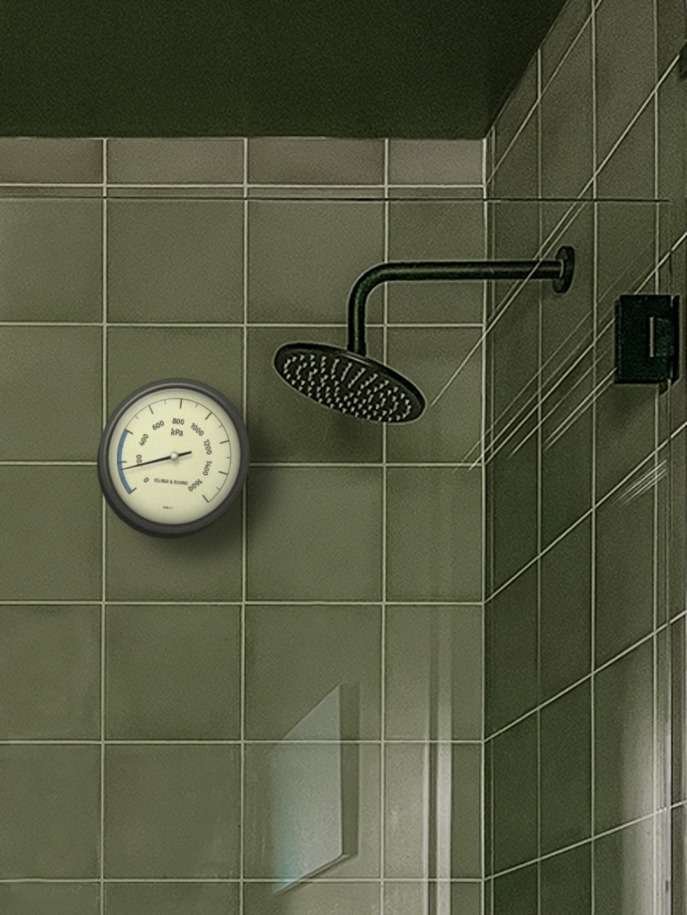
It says 150 kPa
